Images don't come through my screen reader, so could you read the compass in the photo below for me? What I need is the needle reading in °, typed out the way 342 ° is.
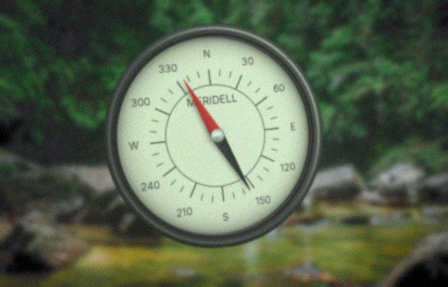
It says 335 °
